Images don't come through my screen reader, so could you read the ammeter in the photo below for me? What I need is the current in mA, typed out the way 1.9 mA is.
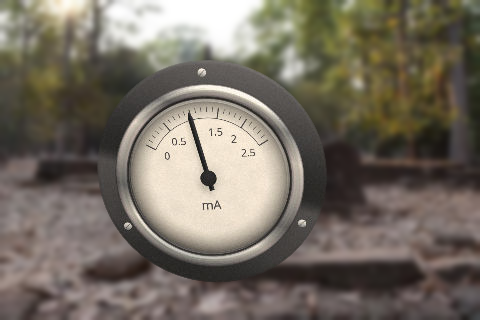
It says 1 mA
